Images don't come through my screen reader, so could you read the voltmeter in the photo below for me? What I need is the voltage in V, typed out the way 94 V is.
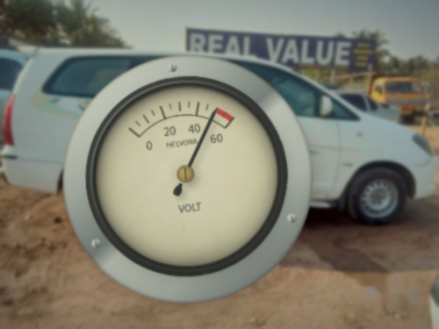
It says 50 V
